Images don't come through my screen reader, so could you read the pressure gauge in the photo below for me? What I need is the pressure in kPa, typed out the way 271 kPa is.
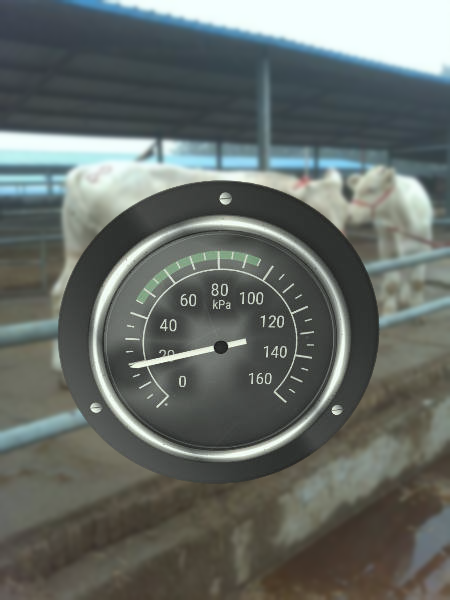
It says 20 kPa
